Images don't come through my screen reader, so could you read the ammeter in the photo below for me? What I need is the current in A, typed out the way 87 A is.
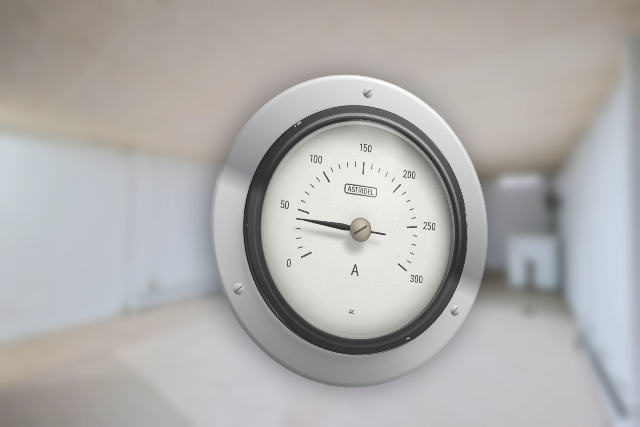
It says 40 A
